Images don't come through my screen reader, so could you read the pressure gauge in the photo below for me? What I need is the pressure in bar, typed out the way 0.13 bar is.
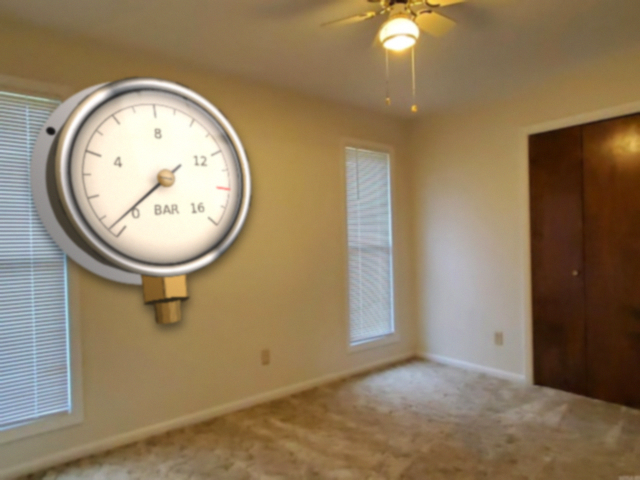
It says 0.5 bar
